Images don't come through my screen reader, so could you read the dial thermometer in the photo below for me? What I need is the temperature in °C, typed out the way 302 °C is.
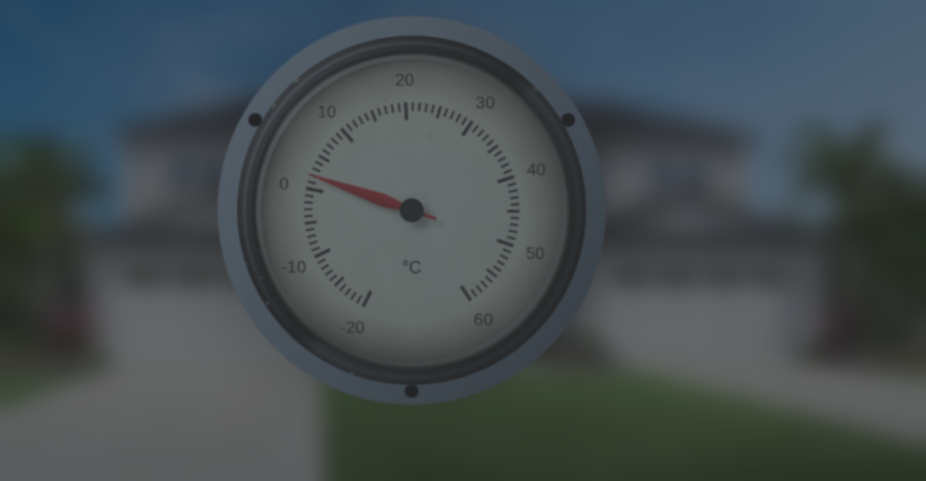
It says 2 °C
